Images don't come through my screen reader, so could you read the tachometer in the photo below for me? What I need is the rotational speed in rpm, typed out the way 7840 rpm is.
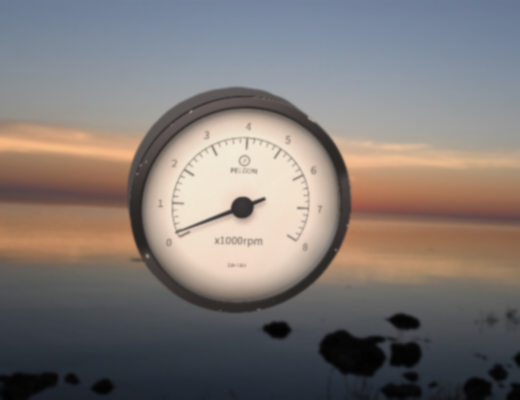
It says 200 rpm
